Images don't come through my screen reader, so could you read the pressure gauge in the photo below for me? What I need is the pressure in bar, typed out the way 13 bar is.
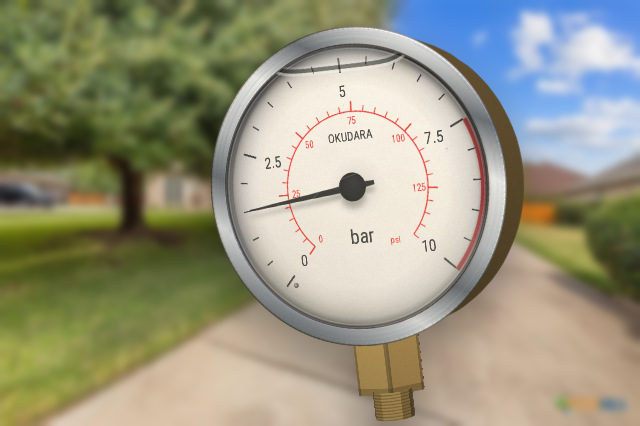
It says 1.5 bar
